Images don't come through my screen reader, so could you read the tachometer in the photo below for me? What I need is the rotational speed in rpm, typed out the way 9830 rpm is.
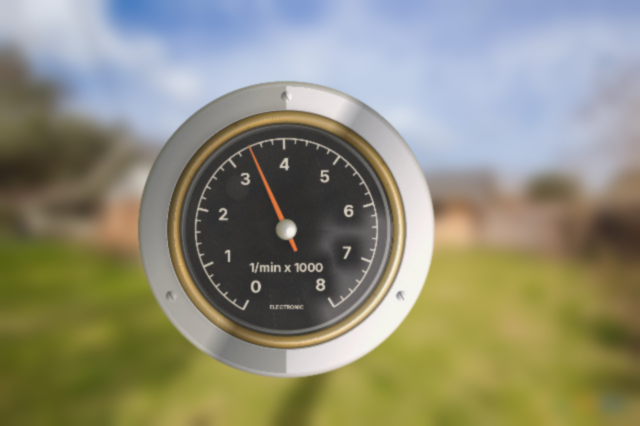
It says 3400 rpm
